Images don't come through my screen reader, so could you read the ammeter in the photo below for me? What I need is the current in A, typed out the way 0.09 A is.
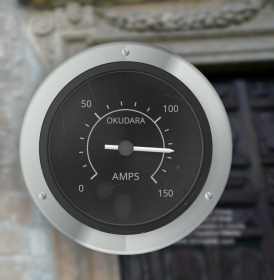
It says 125 A
